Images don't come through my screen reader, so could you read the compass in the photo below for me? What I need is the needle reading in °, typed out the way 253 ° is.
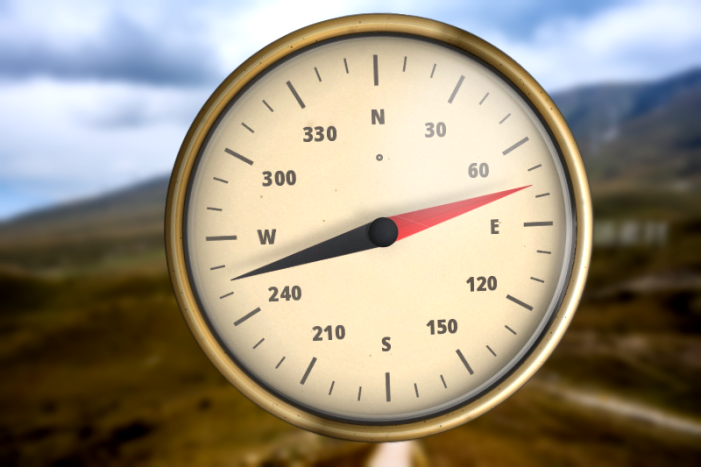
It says 75 °
